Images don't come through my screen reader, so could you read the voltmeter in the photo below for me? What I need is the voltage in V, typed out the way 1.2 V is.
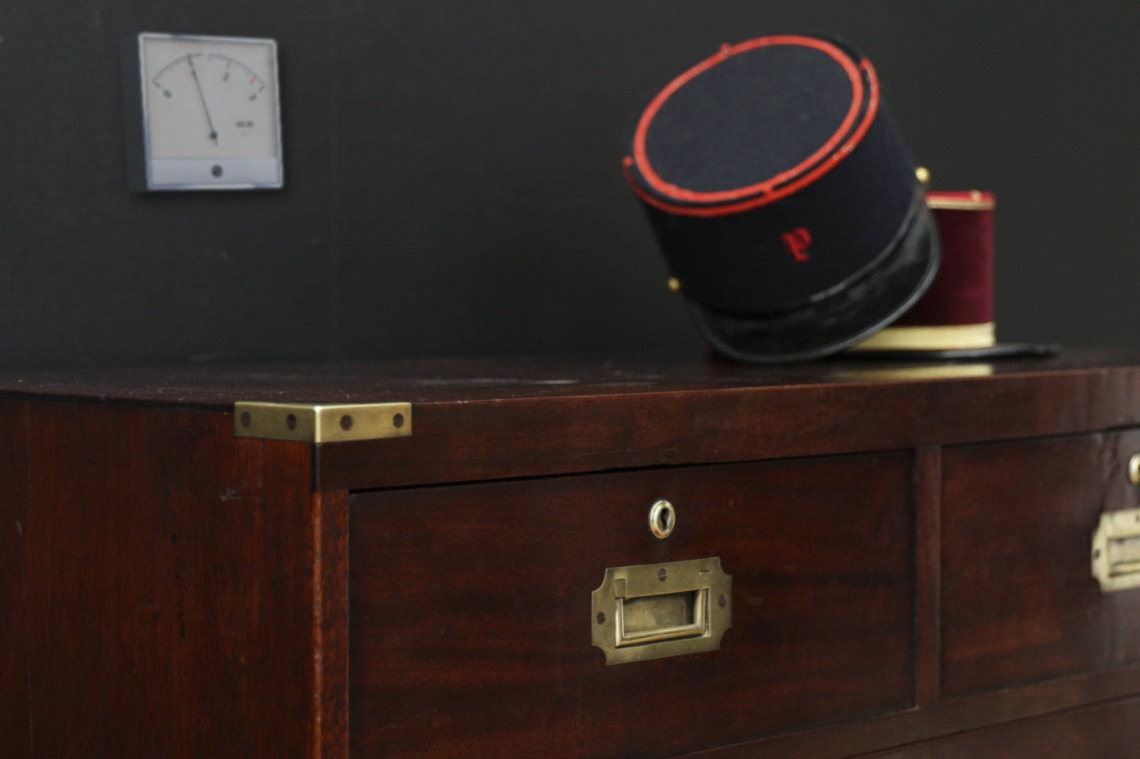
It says 1 V
